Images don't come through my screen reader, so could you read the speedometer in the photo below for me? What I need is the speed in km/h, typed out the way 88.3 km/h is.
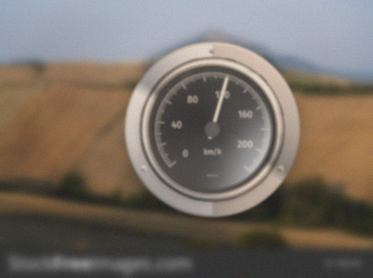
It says 120 km/h
